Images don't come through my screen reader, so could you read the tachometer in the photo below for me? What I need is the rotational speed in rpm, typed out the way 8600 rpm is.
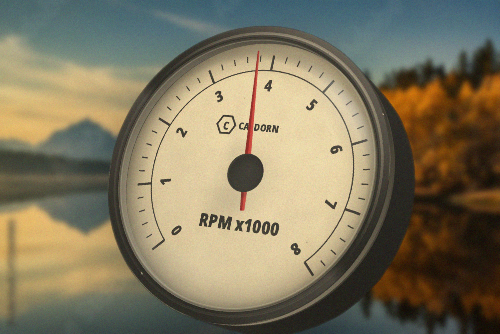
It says 3800 rpm
